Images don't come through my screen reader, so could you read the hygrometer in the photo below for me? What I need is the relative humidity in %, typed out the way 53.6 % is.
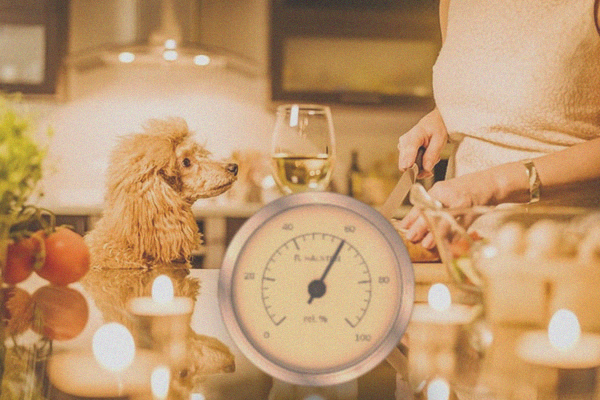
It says 60 %
